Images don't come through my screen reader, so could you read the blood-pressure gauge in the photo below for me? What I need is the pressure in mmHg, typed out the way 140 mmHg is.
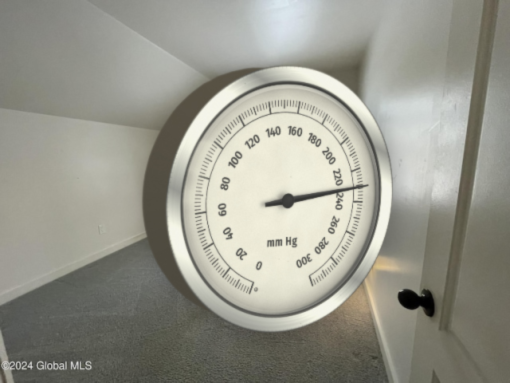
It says 230 mmHg
